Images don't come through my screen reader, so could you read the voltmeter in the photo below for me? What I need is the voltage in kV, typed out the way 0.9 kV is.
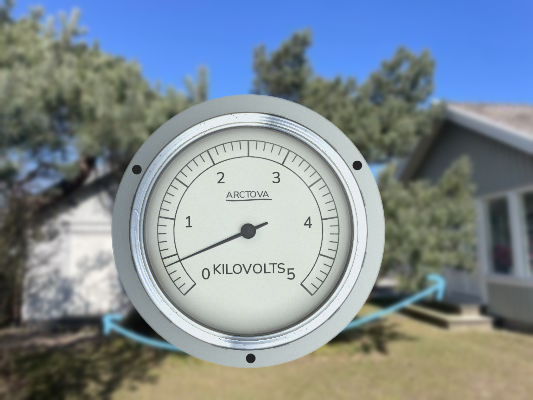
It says 0.4 kV
